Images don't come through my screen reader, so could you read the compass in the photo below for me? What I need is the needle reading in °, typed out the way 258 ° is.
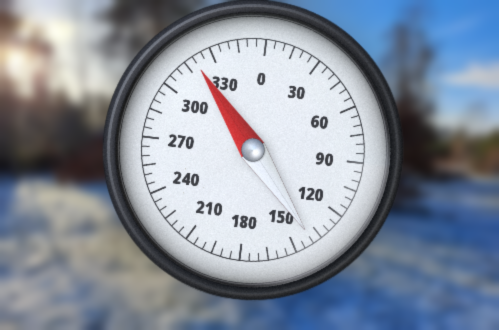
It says 320 °
